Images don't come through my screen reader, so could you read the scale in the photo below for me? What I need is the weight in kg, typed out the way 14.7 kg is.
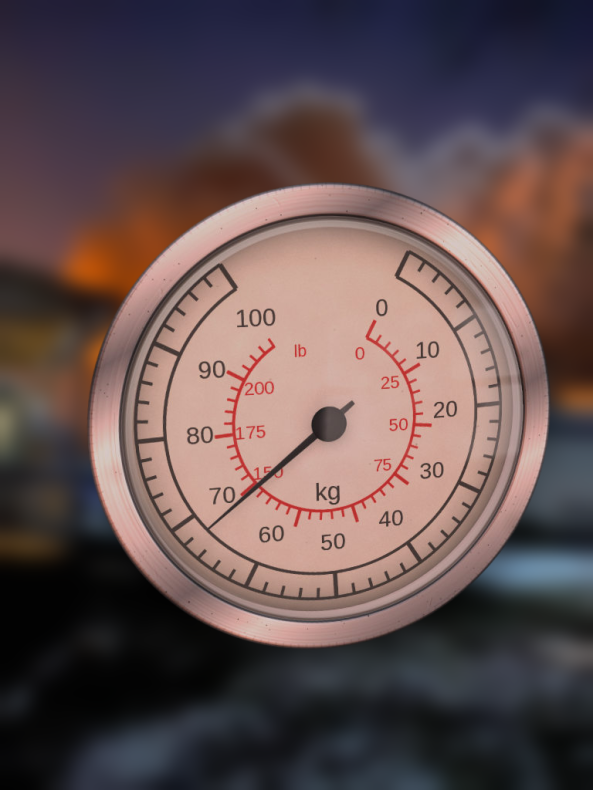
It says 68 kg
